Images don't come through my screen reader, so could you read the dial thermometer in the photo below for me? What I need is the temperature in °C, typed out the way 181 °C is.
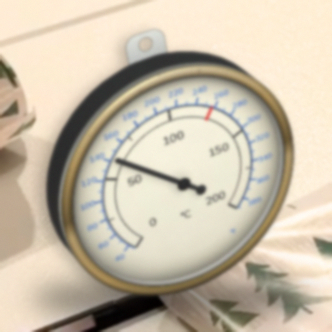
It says 62.5 °C
